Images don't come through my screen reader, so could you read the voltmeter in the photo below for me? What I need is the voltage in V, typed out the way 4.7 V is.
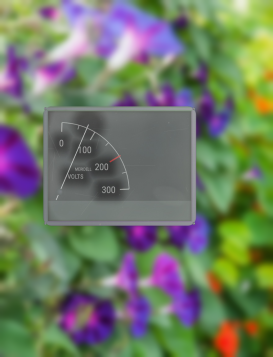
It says 75 V
